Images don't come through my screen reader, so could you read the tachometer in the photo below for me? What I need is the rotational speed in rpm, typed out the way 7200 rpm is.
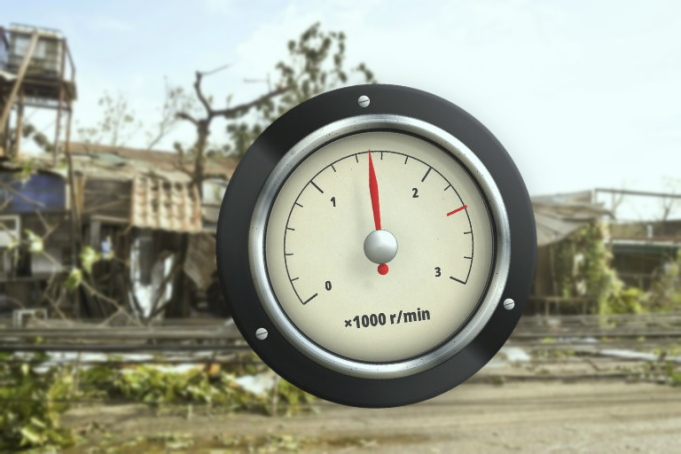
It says 1500 rpm
